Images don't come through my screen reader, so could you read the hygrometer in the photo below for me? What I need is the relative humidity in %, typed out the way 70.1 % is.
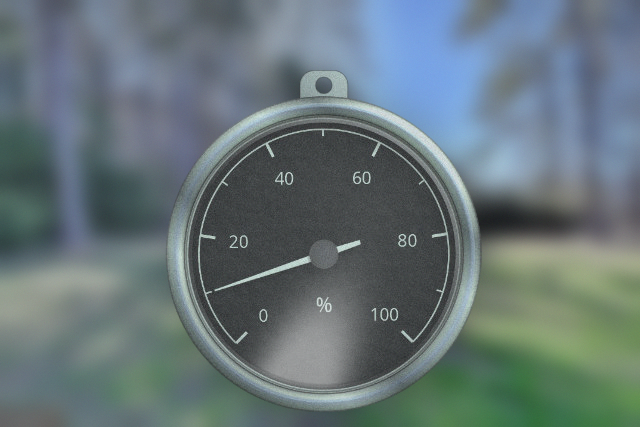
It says 10 %
